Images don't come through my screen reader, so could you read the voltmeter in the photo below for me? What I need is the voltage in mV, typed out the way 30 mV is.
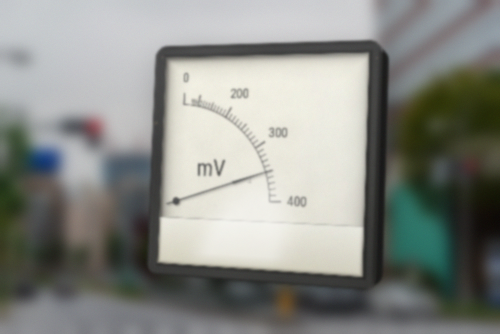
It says 350 mV
